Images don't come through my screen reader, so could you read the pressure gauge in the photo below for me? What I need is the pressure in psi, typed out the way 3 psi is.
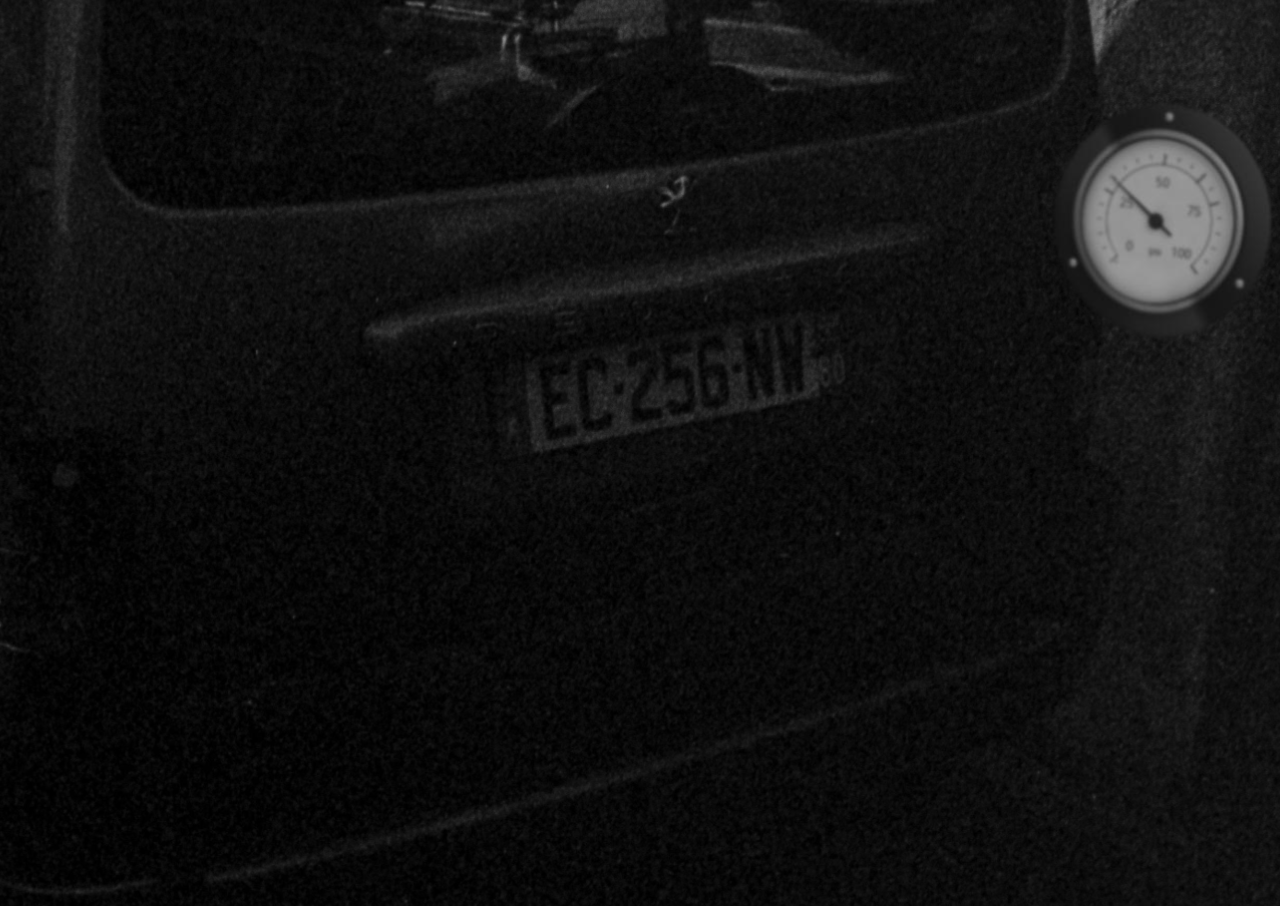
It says 30 psi
